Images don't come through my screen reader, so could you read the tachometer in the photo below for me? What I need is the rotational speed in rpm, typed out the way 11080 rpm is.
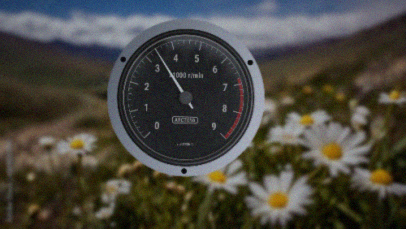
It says 3400 rpm
